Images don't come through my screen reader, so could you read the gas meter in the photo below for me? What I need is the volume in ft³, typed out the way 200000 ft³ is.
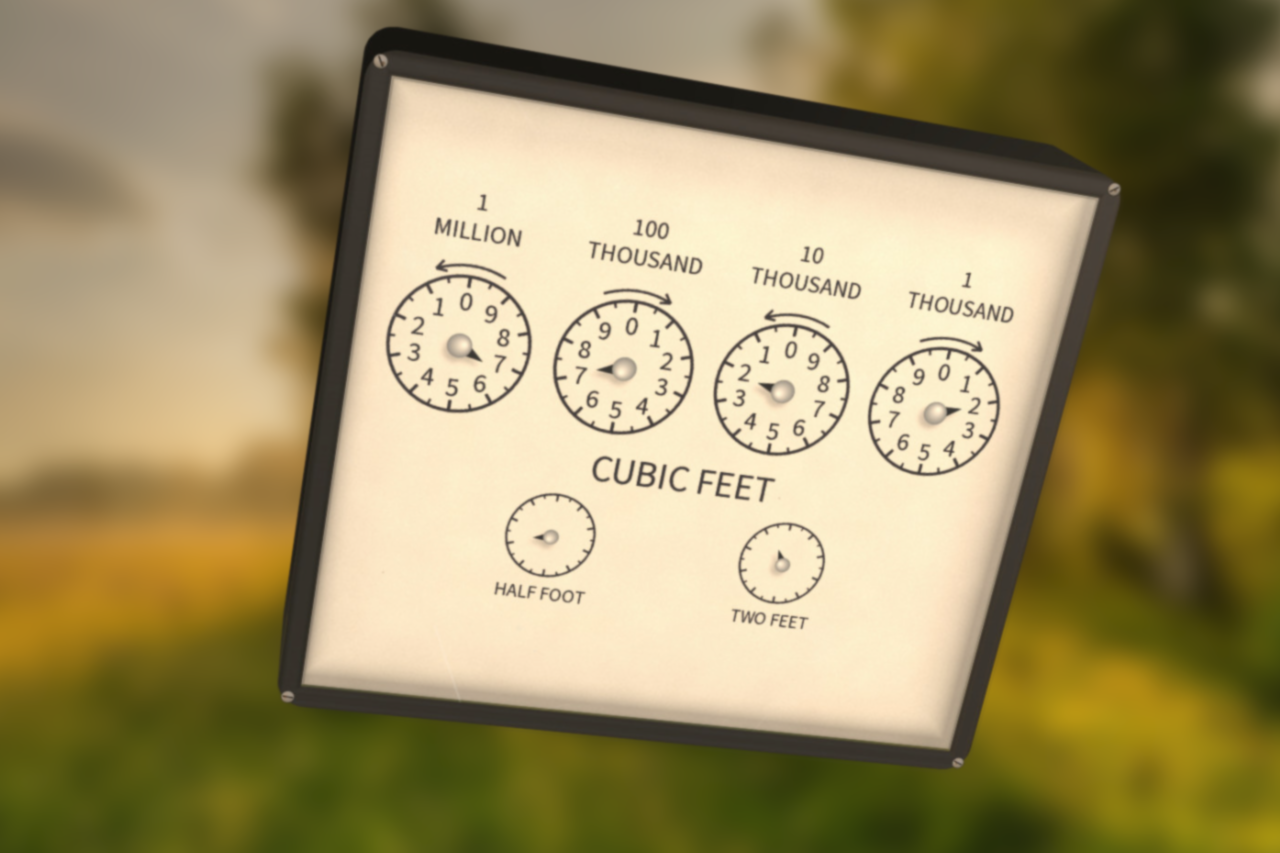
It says 672200 ft³
